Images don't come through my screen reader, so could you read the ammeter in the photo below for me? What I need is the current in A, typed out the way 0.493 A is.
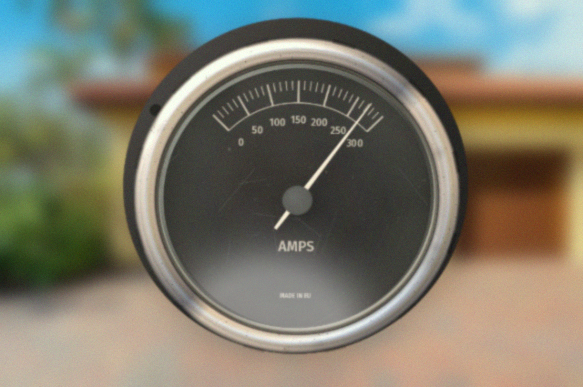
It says 270 A
